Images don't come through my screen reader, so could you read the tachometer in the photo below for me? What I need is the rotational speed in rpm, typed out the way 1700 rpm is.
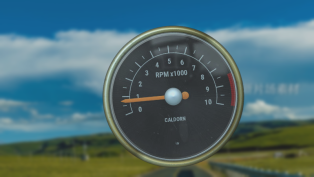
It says 750 rpm
